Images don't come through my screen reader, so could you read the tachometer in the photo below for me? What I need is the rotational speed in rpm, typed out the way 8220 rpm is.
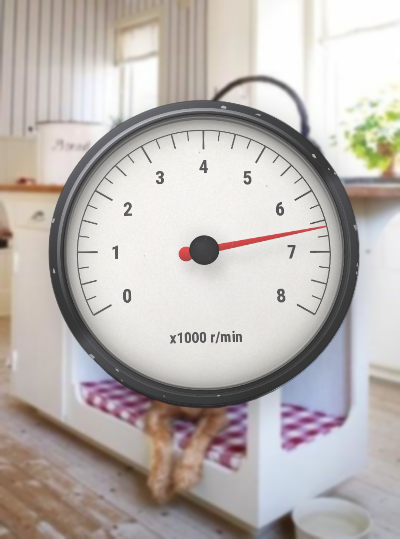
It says 6625 rpm
